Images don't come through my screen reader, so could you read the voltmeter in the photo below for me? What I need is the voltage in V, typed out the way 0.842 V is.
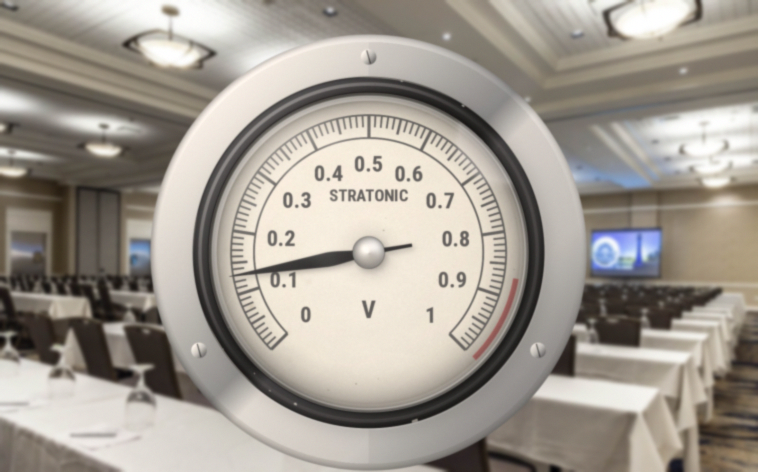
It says 0.13 V
